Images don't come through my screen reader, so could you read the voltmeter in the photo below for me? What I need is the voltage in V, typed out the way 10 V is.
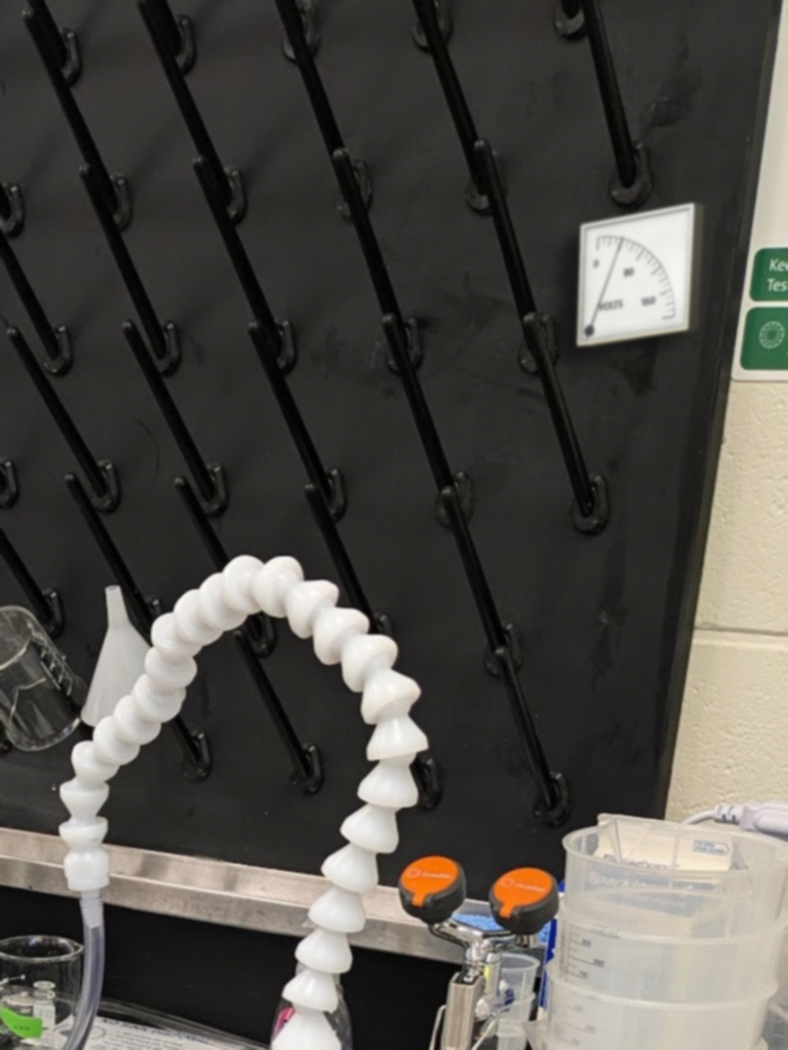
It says 40 V
